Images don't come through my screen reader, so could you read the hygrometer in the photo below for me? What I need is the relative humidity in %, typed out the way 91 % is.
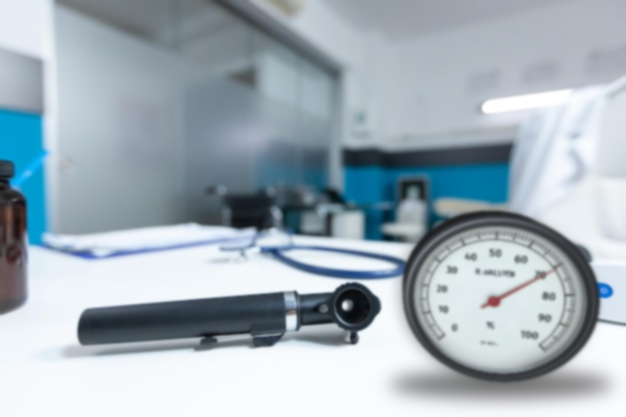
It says 70 %
